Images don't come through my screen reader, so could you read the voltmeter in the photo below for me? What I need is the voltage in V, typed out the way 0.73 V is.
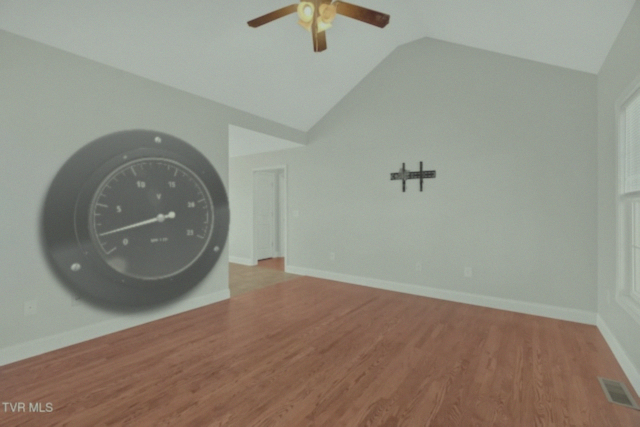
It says 2 V
